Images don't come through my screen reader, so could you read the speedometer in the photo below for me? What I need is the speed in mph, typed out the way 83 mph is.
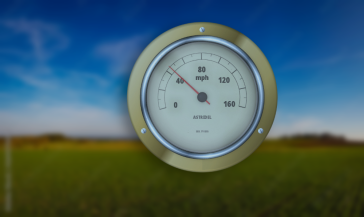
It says 45 mph
